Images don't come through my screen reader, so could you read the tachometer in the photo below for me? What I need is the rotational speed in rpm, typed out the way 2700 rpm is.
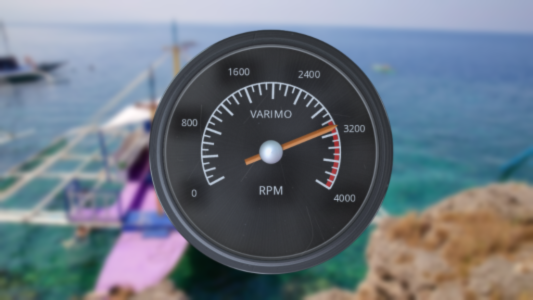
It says 3100 rpm
